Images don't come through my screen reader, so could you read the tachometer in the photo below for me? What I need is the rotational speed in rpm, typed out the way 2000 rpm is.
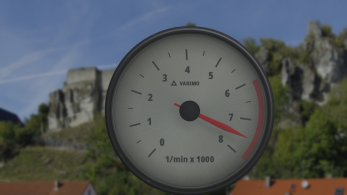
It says 7500 rpm
